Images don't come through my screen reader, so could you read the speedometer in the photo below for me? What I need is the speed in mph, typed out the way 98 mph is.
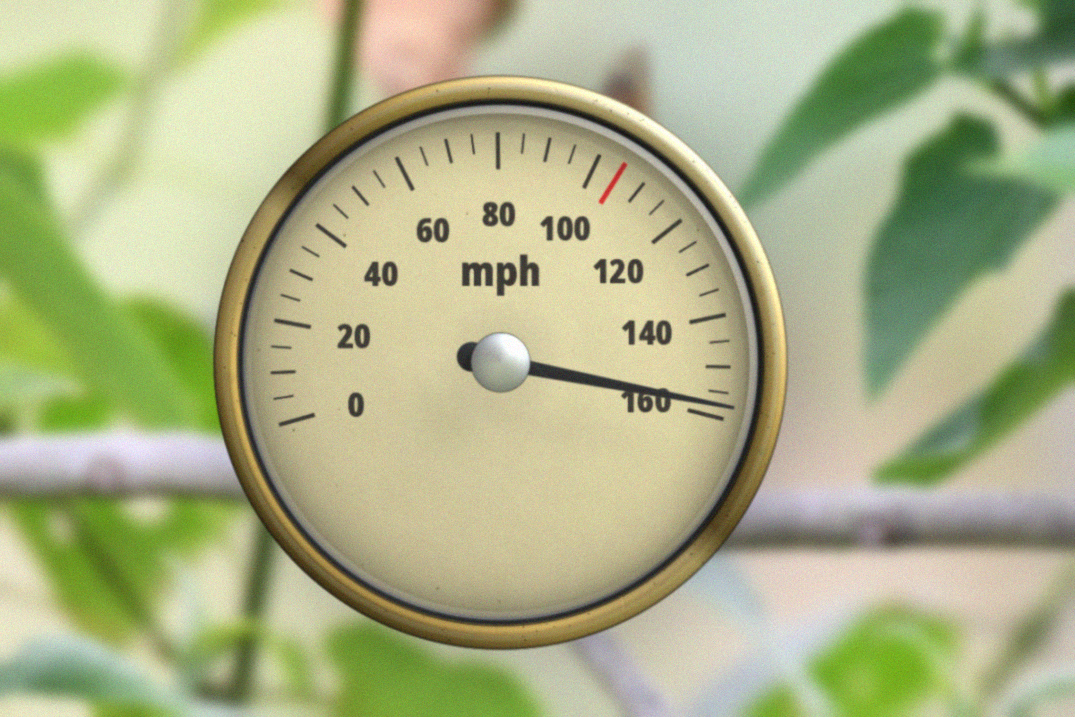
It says 157.5 mph
